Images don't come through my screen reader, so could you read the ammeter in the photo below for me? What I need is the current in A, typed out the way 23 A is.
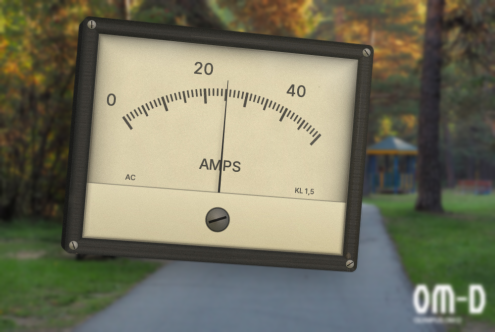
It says 25 A
